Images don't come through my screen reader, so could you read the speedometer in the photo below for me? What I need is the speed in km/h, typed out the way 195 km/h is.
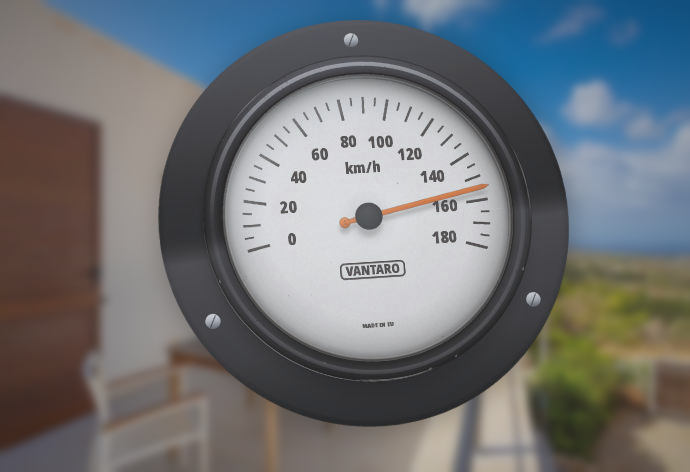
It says 155 km/h
